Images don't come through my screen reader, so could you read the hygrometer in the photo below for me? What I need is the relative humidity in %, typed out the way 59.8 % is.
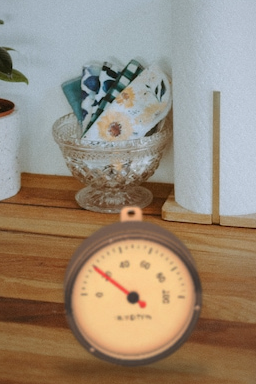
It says 20 %
